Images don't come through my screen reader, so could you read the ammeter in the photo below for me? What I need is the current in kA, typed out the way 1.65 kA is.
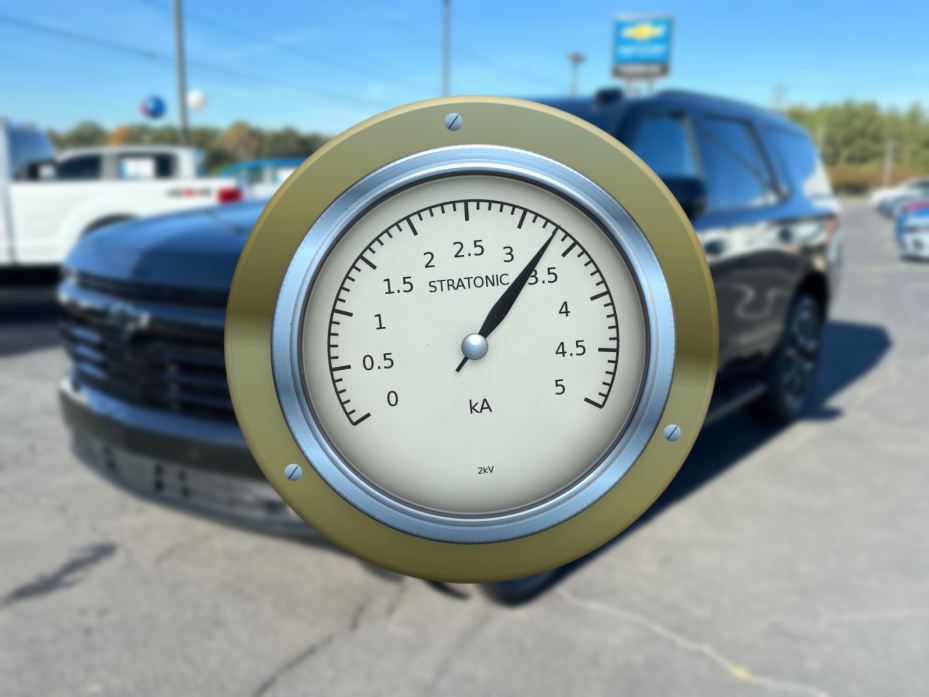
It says 3.3 kA
